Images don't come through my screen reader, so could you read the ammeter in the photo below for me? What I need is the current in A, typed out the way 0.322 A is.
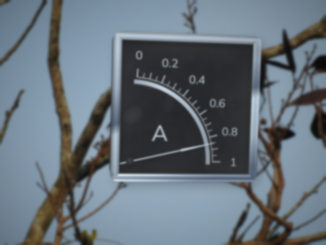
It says 0.85 A
